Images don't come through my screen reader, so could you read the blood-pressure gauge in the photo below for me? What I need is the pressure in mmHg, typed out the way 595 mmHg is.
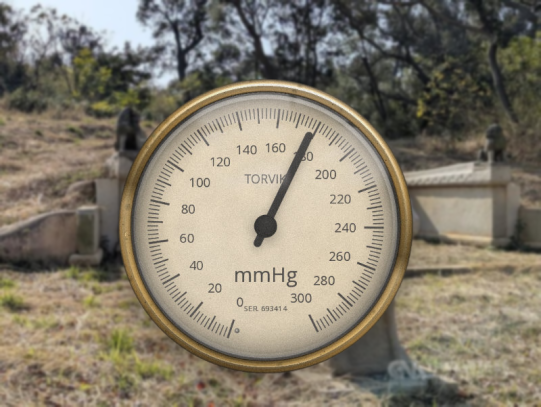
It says 178 mmHg
